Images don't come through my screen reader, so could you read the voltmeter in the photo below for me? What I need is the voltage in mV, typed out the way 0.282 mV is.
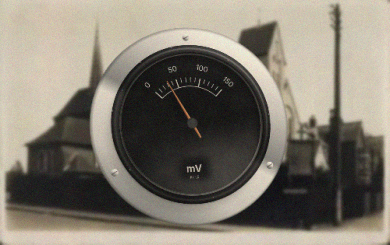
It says 30 mV
